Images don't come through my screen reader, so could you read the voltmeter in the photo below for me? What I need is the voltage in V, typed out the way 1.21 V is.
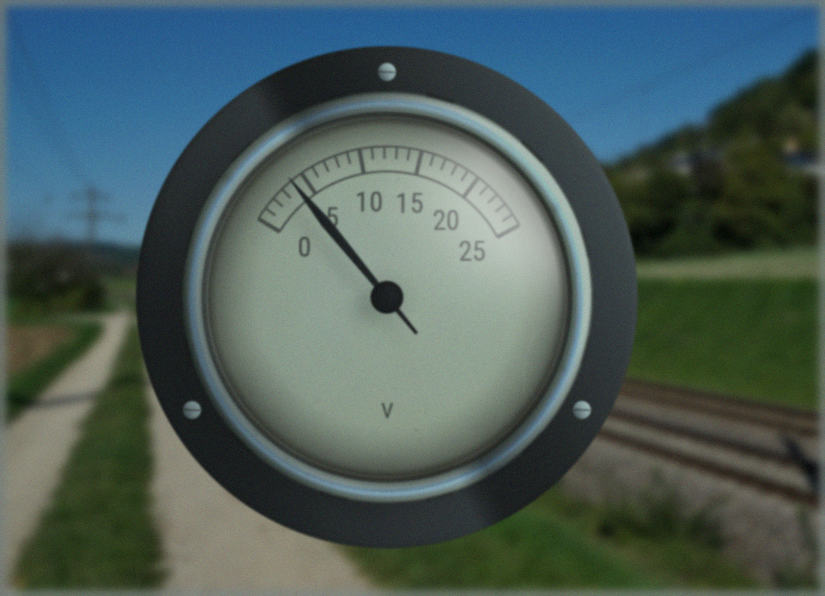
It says 4 V
